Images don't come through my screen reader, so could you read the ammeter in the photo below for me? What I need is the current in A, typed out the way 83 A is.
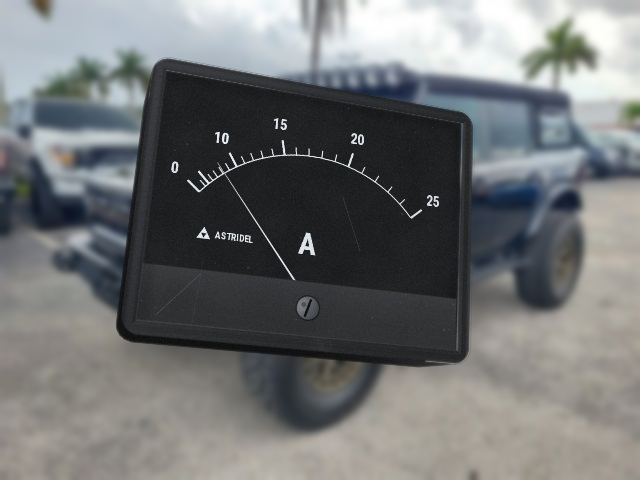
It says 8 A
